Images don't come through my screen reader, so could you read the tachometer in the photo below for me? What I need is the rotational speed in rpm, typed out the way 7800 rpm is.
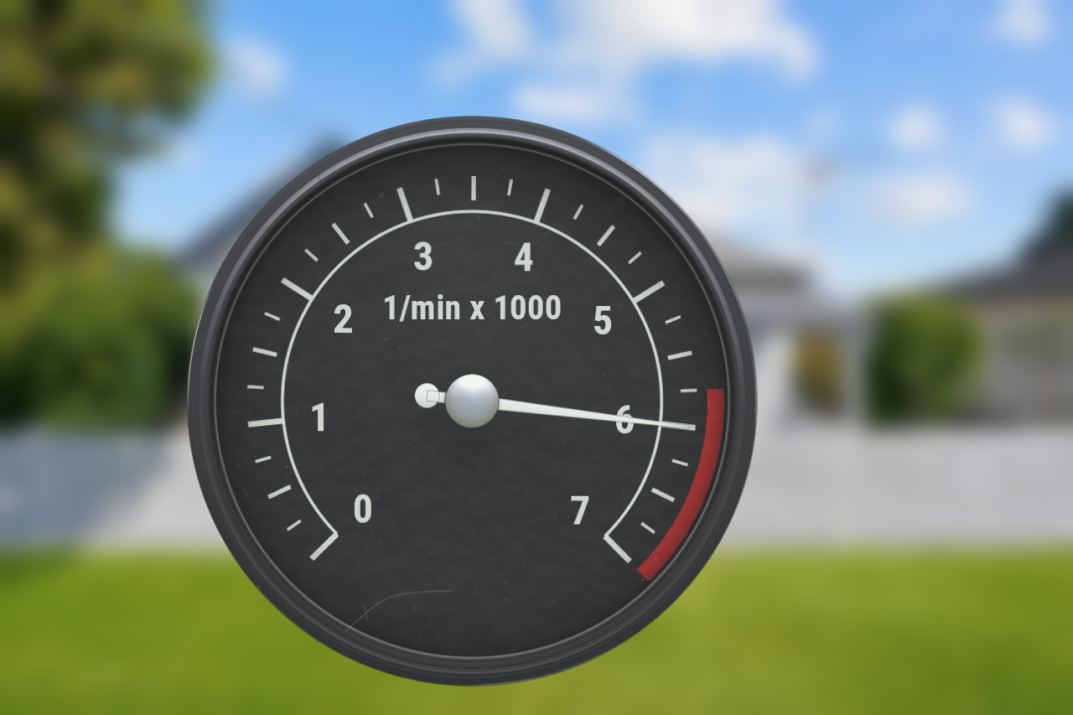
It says 6000 rpm
